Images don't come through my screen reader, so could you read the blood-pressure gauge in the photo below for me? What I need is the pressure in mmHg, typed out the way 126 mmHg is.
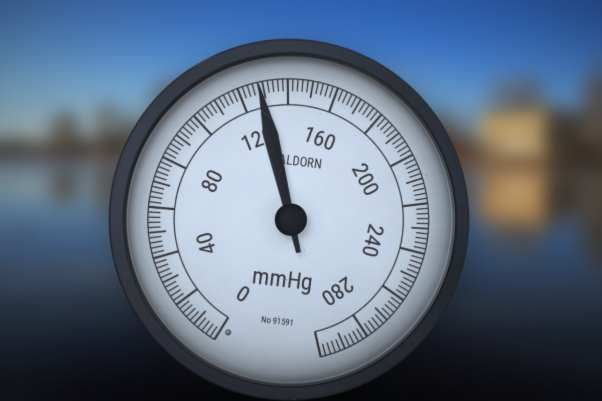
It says 128 mmHg
